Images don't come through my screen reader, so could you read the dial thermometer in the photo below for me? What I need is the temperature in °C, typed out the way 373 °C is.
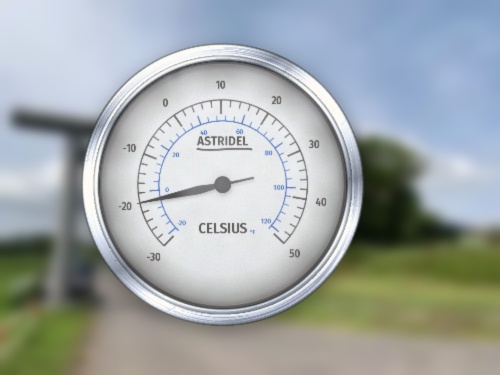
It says -20 °C
